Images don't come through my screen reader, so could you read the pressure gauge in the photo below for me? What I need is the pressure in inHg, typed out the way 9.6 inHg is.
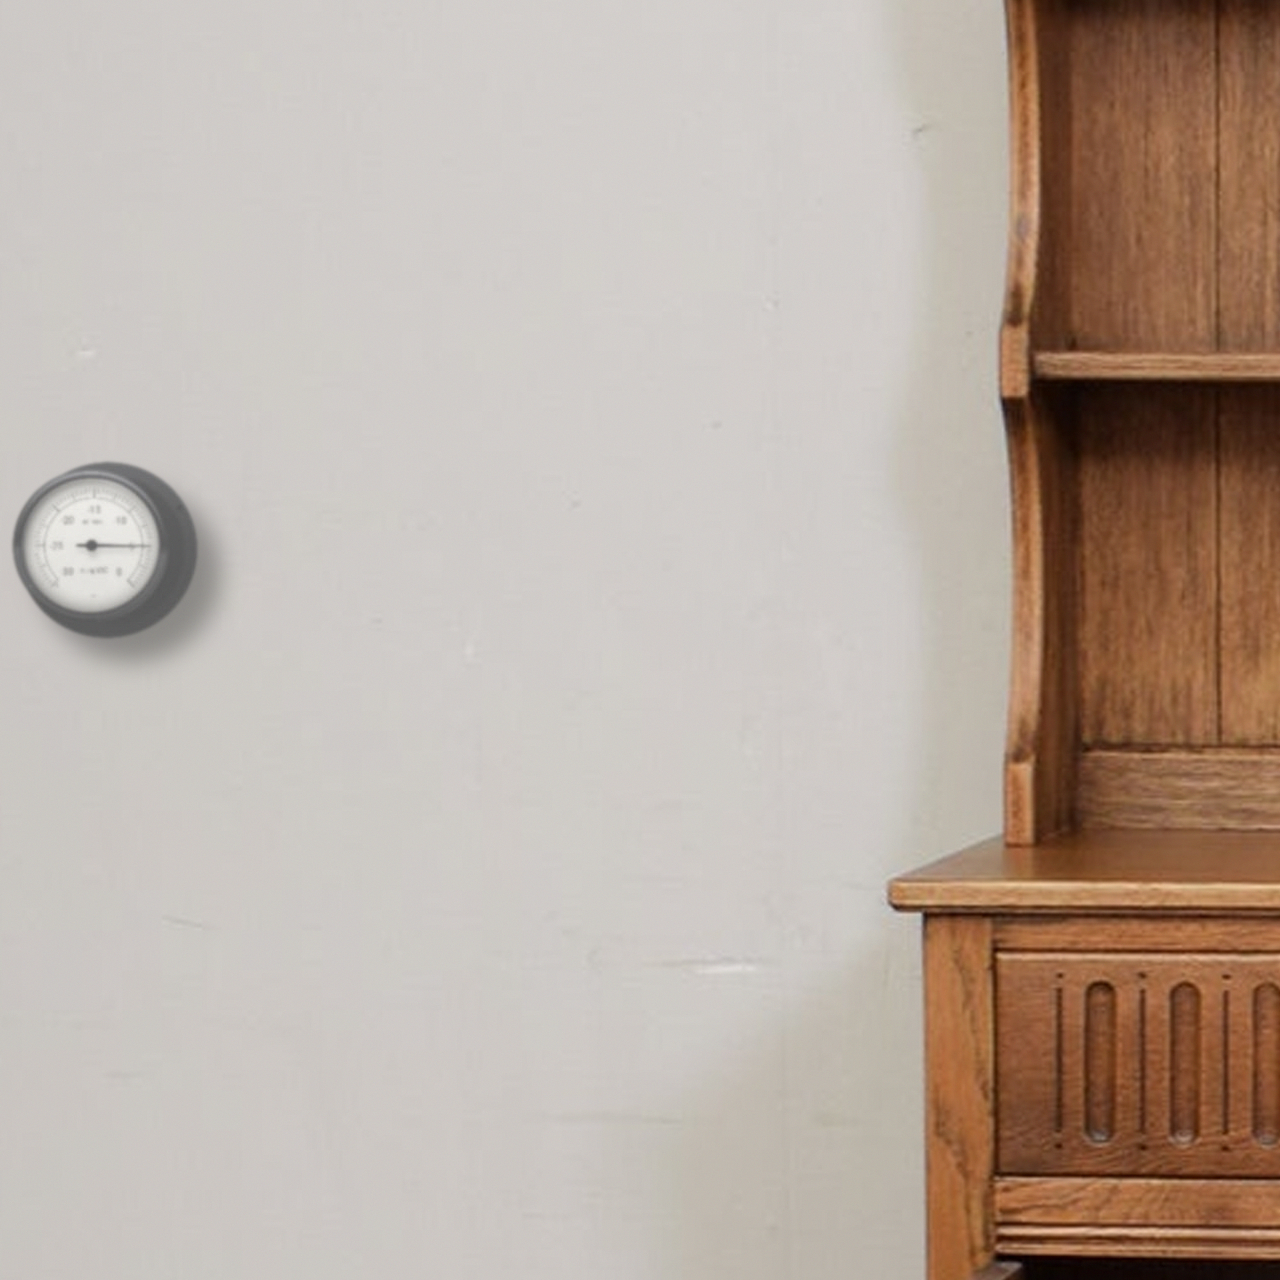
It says -5 inHg
